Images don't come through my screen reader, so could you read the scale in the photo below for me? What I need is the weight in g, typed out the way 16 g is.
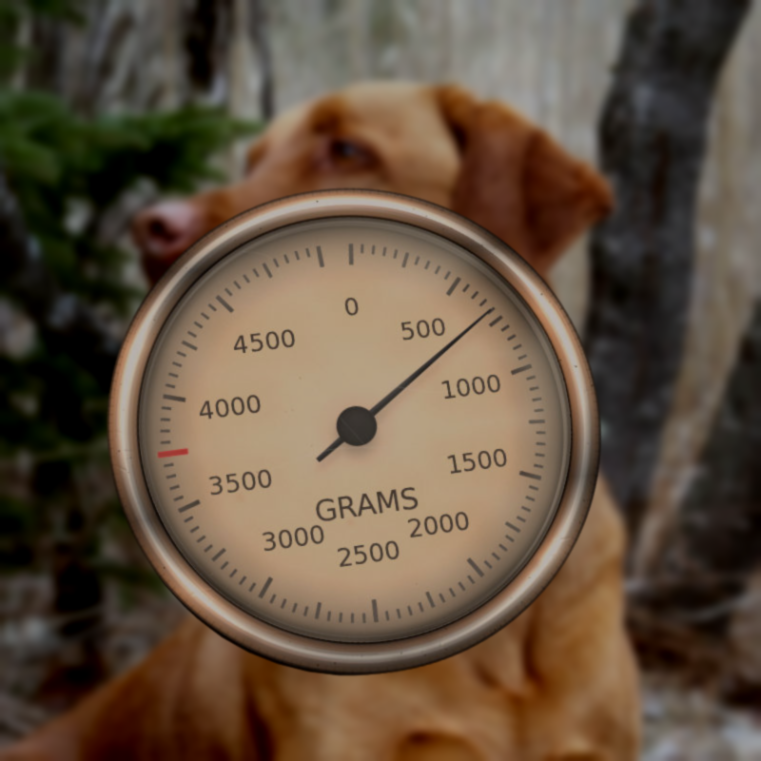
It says 700 g
